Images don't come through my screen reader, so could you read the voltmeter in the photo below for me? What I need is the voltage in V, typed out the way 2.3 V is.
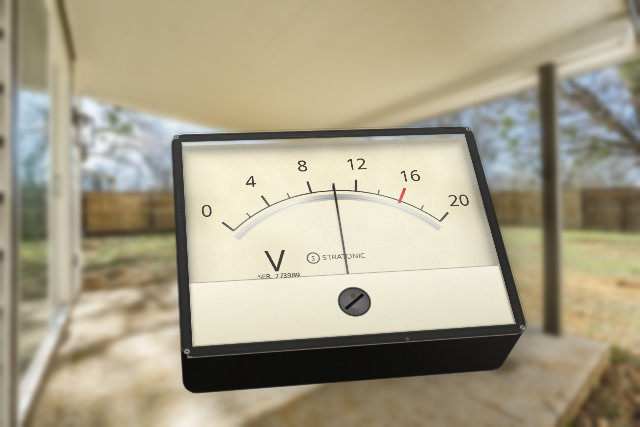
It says 10 V
